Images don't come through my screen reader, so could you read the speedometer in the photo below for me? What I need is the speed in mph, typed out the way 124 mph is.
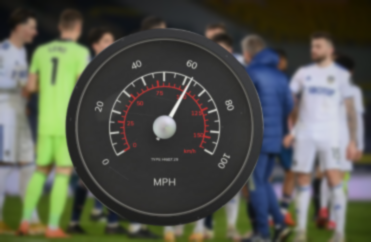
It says 62.5 mph
